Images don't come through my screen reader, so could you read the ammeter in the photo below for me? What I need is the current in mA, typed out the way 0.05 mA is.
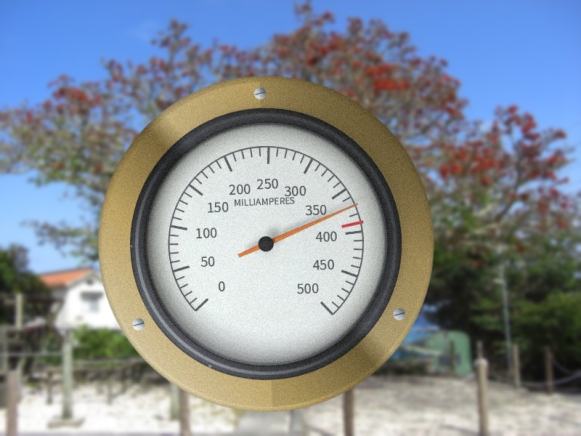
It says 370 mA
